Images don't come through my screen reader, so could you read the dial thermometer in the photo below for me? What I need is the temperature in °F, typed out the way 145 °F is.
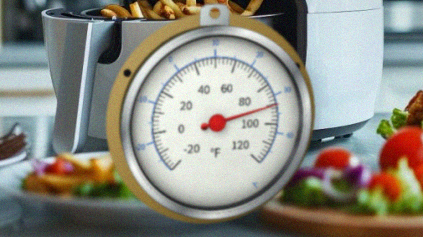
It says 90 °F
